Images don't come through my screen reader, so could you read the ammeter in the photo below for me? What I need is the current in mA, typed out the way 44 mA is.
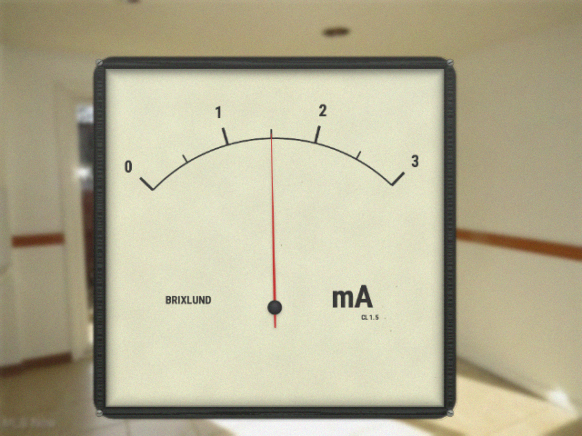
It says 1.5 mA
